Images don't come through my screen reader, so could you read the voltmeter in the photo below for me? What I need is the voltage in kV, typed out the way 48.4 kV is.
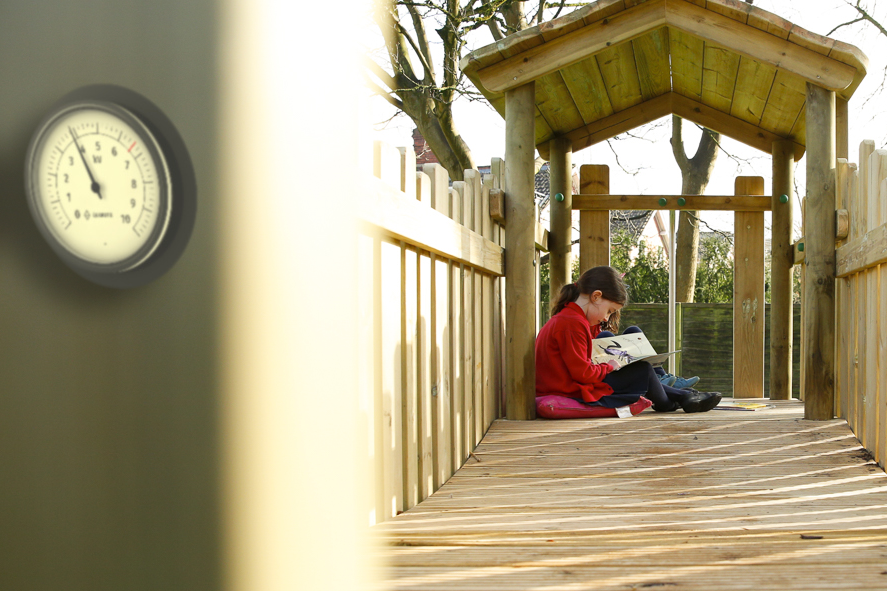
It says 4 kV
